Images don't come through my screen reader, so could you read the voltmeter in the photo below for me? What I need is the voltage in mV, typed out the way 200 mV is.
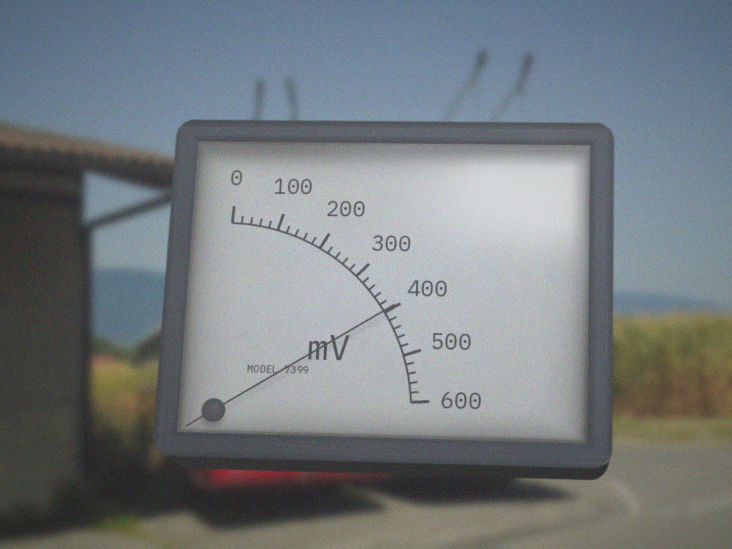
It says 400 mV
